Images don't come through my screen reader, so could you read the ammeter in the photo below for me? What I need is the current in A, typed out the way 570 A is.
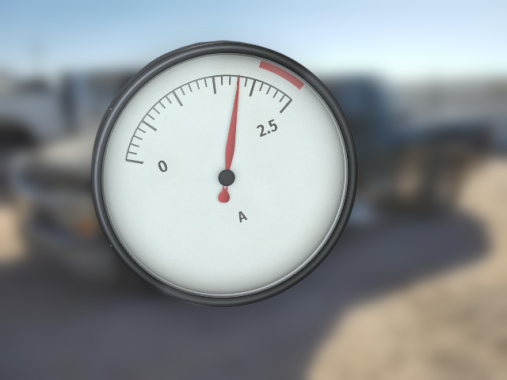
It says 1.8 A
